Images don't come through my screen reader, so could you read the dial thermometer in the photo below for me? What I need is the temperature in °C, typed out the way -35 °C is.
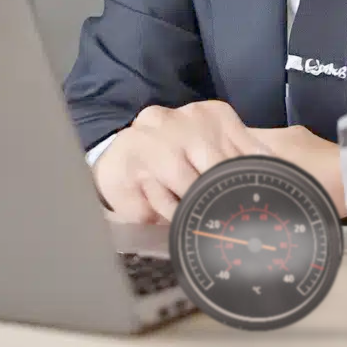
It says -24 °C
